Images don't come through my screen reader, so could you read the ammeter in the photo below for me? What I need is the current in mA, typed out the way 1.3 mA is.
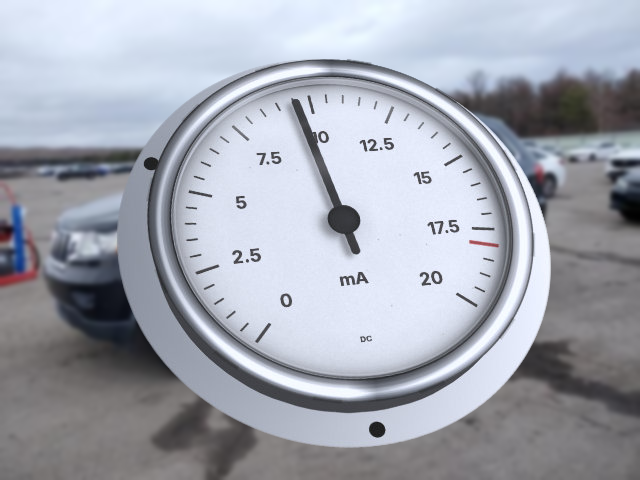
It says 9.5 mA
